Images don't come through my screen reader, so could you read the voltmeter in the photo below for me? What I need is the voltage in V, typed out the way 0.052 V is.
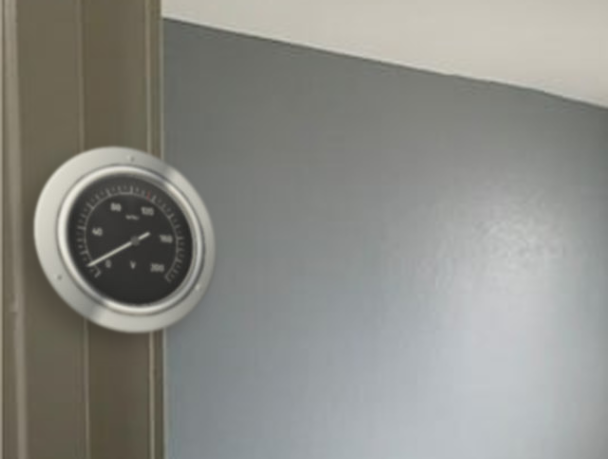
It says 10 V
